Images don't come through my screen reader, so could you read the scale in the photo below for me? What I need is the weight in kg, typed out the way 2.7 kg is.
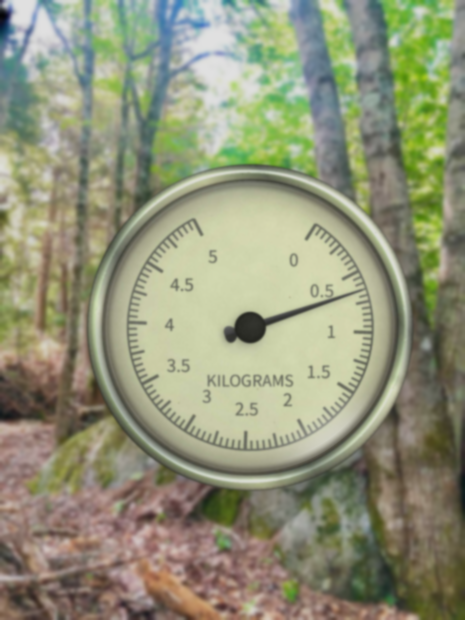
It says 0.65 kg
